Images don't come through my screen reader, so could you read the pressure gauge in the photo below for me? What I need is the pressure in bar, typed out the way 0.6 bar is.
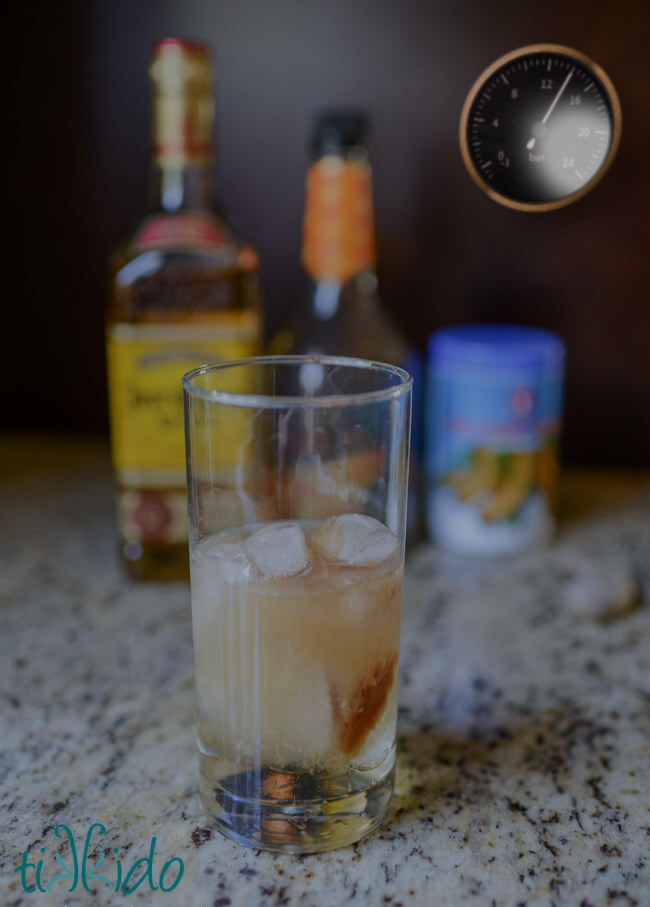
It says 14 bar
